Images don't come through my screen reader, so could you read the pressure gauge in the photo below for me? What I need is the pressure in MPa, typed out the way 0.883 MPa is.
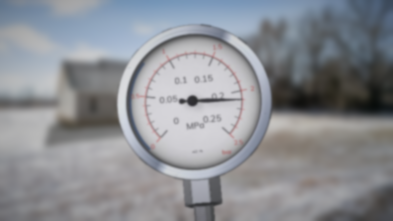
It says 0.21 MPa
